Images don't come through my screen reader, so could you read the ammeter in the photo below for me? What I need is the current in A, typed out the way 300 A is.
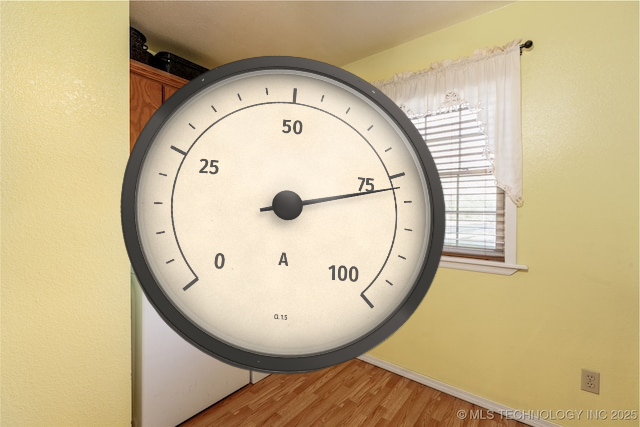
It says 77.5 A
